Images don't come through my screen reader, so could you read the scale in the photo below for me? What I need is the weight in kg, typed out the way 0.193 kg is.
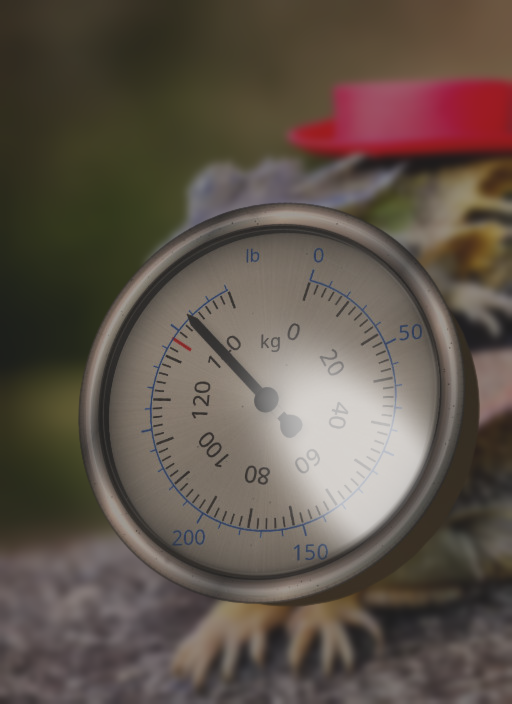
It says 140 kg
